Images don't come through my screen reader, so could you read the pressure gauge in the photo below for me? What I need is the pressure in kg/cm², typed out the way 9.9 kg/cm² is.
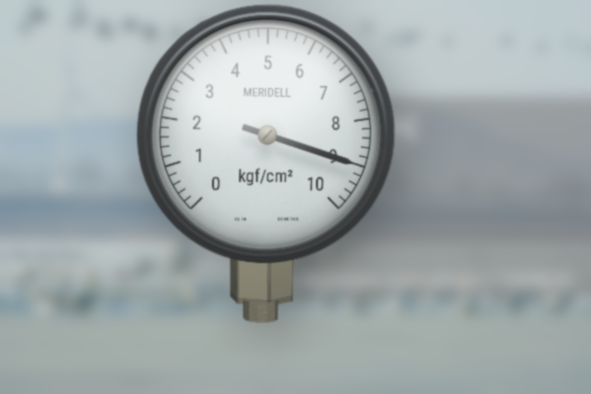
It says 9 kg/cm²
